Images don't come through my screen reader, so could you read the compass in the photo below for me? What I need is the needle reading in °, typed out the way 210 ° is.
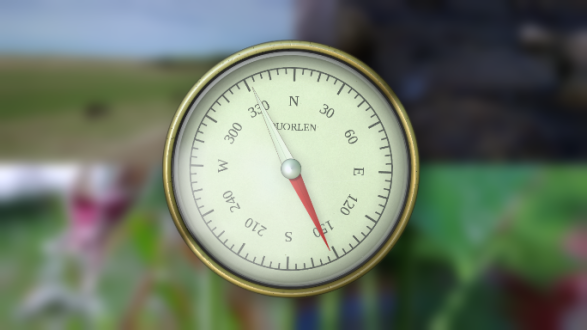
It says 152.5 °
